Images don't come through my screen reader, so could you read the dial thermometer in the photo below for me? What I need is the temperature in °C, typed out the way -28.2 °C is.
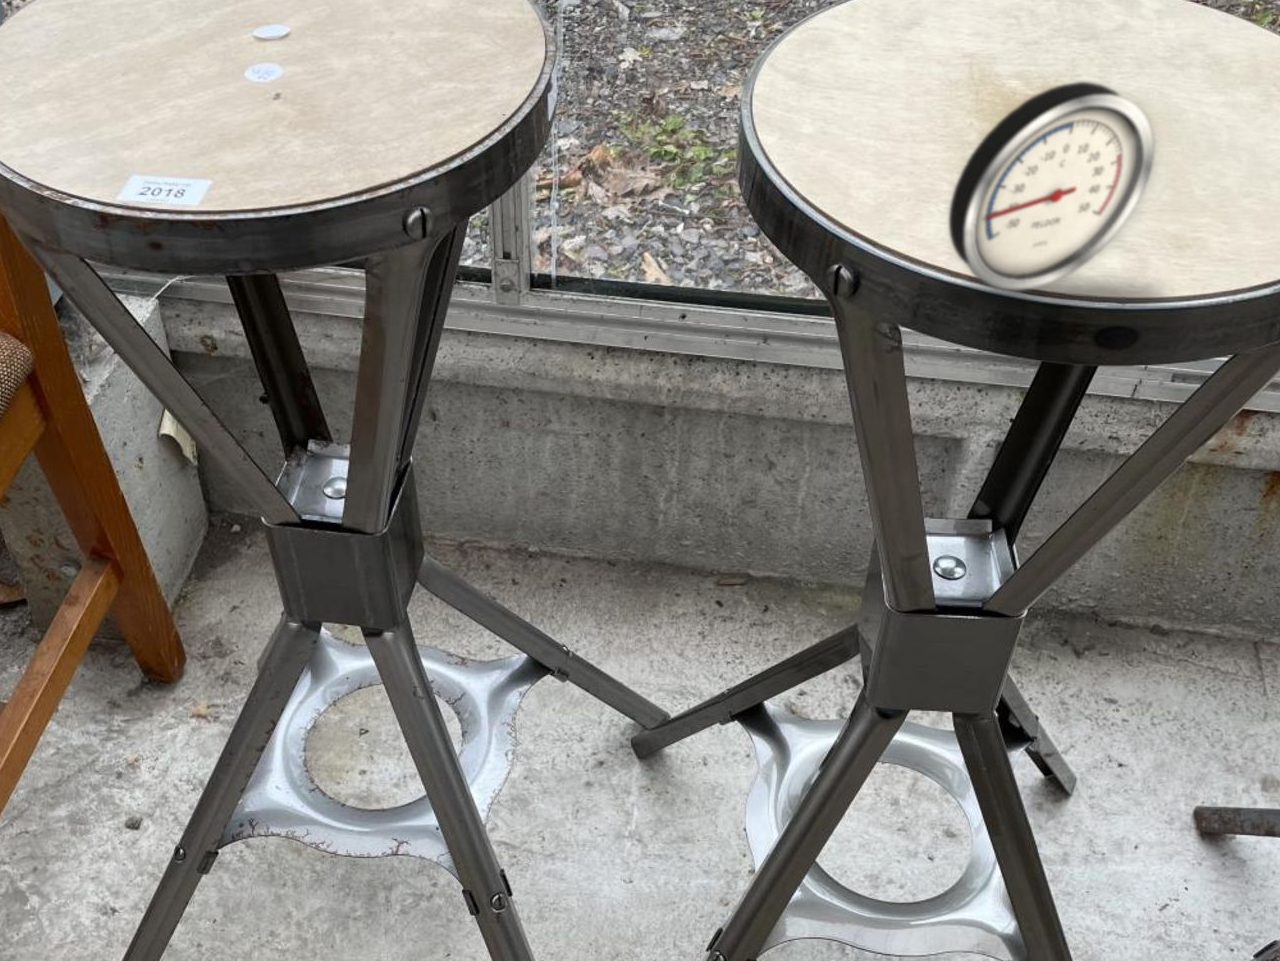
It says -40 °C
